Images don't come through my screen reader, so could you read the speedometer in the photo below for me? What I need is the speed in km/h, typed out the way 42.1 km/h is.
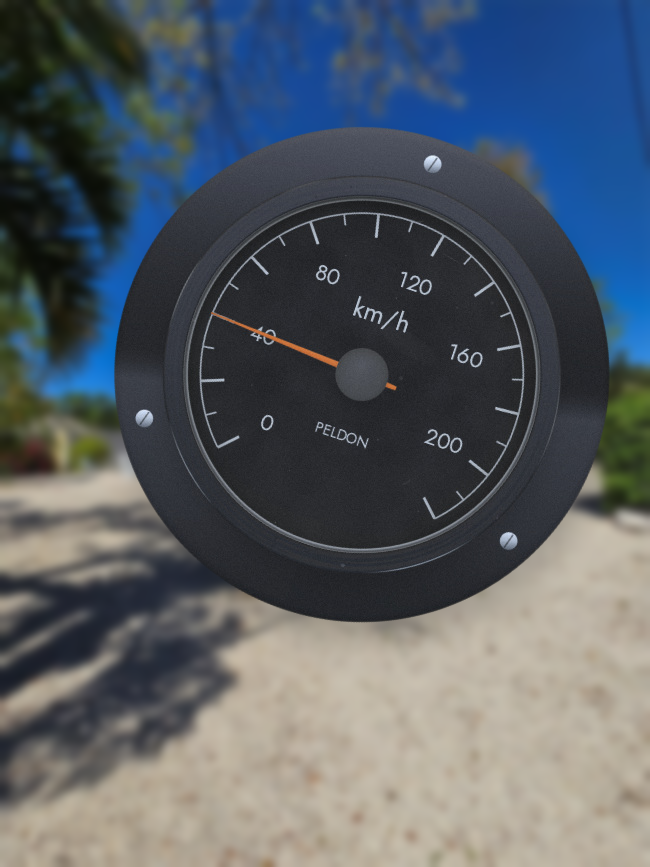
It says 40 km/h
